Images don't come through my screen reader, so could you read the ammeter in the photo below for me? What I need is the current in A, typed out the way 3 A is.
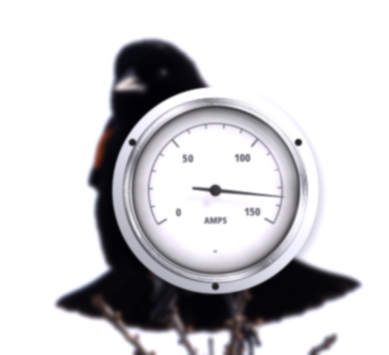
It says 135 A
